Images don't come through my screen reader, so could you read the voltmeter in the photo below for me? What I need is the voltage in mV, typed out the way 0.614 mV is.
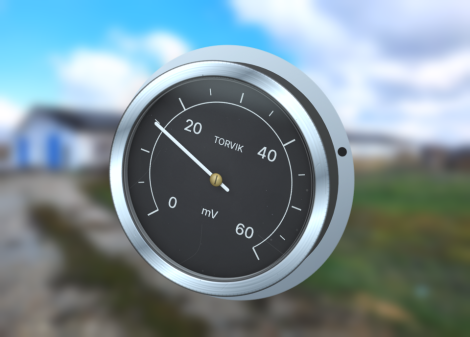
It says 15 mV
